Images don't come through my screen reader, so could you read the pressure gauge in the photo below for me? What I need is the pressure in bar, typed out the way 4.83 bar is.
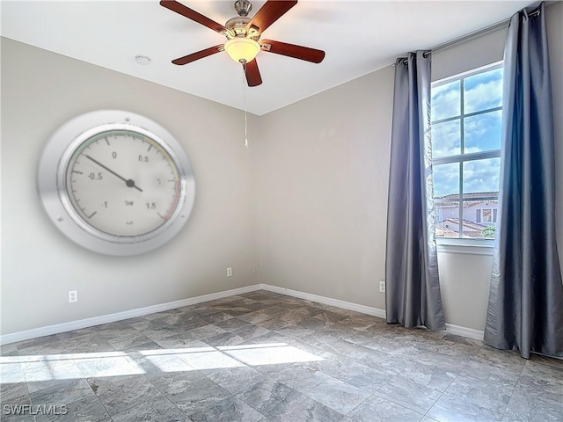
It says -0.3 bar
